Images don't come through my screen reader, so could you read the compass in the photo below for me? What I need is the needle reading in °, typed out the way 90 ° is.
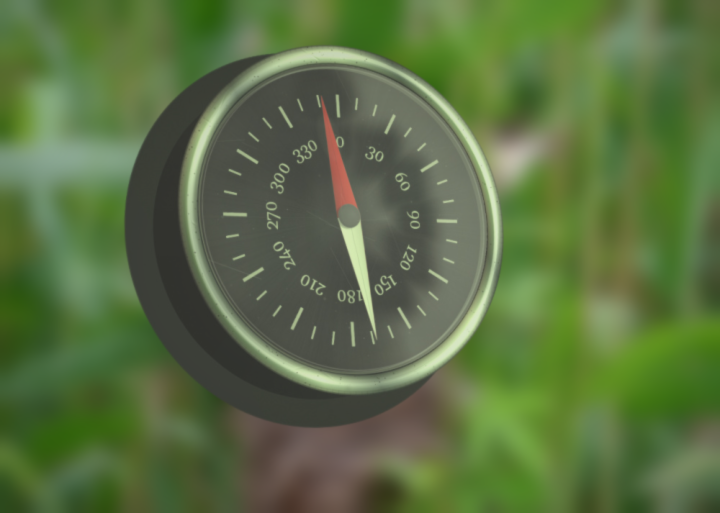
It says 350 °
